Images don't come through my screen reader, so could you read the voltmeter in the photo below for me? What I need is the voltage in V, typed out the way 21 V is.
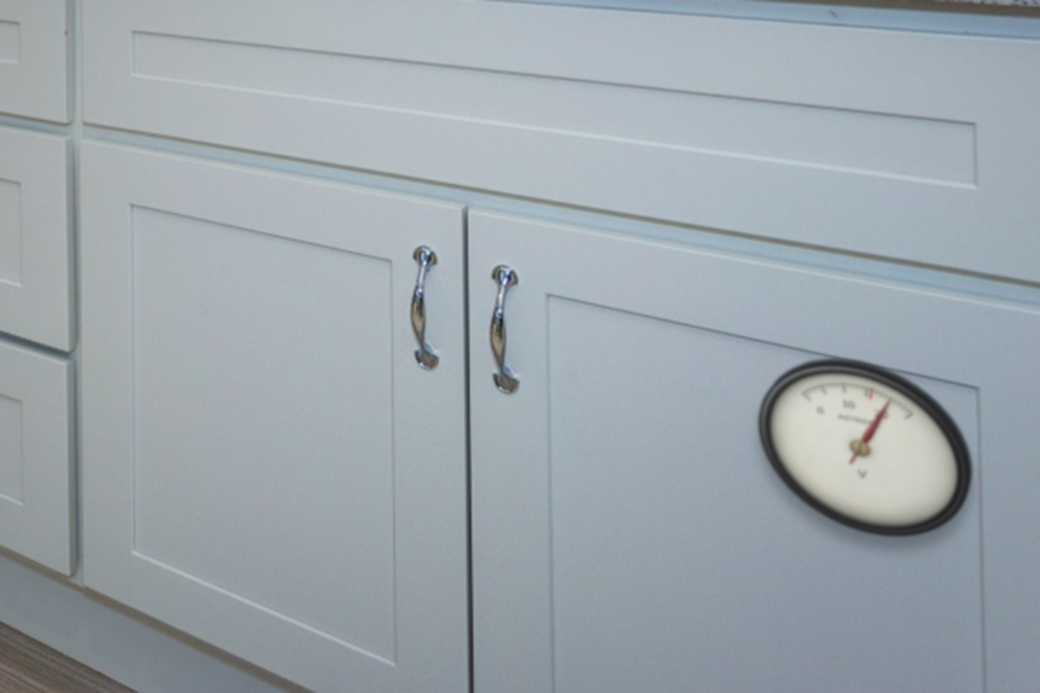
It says 20 V
